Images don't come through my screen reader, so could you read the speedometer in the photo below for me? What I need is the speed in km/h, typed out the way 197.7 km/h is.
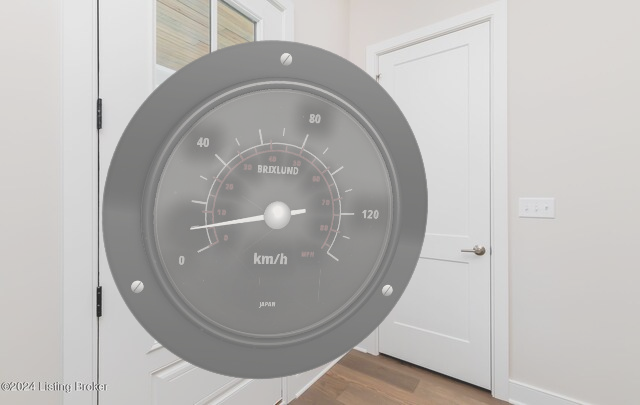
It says 10 km/h
